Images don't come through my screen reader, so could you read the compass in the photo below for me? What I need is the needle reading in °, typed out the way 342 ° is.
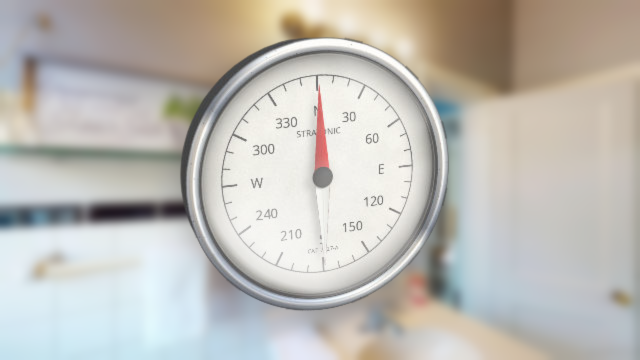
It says 0 °
